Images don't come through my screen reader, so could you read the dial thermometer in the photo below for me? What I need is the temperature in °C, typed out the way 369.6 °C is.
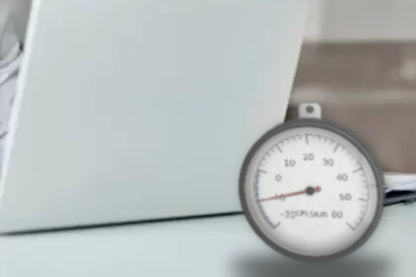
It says -10 °C
